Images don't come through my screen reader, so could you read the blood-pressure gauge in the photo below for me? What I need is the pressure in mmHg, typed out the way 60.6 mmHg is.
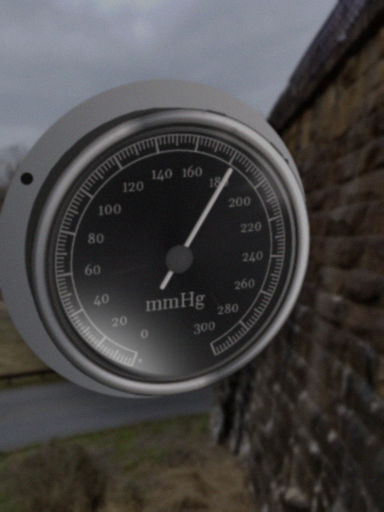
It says 180 mmHg
